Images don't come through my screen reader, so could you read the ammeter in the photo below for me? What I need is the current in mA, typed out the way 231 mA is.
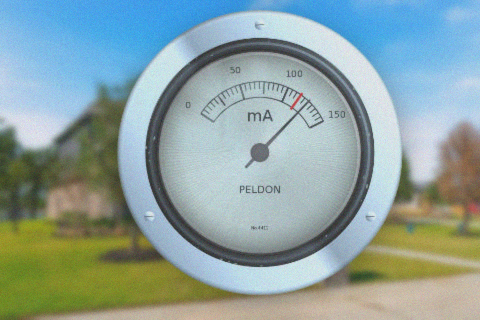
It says 125 mA
